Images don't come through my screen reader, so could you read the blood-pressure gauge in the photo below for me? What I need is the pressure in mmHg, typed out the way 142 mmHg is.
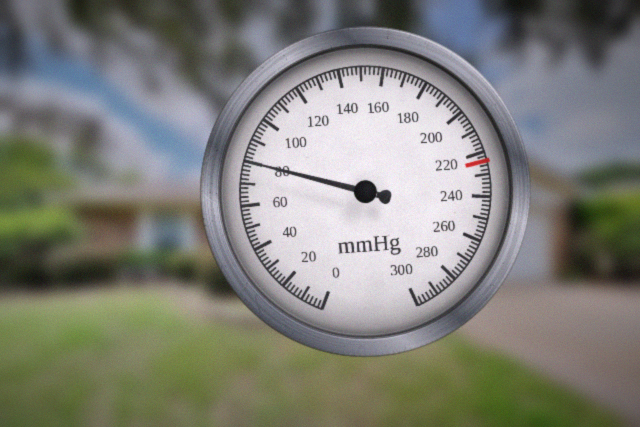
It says 80 mmHg
